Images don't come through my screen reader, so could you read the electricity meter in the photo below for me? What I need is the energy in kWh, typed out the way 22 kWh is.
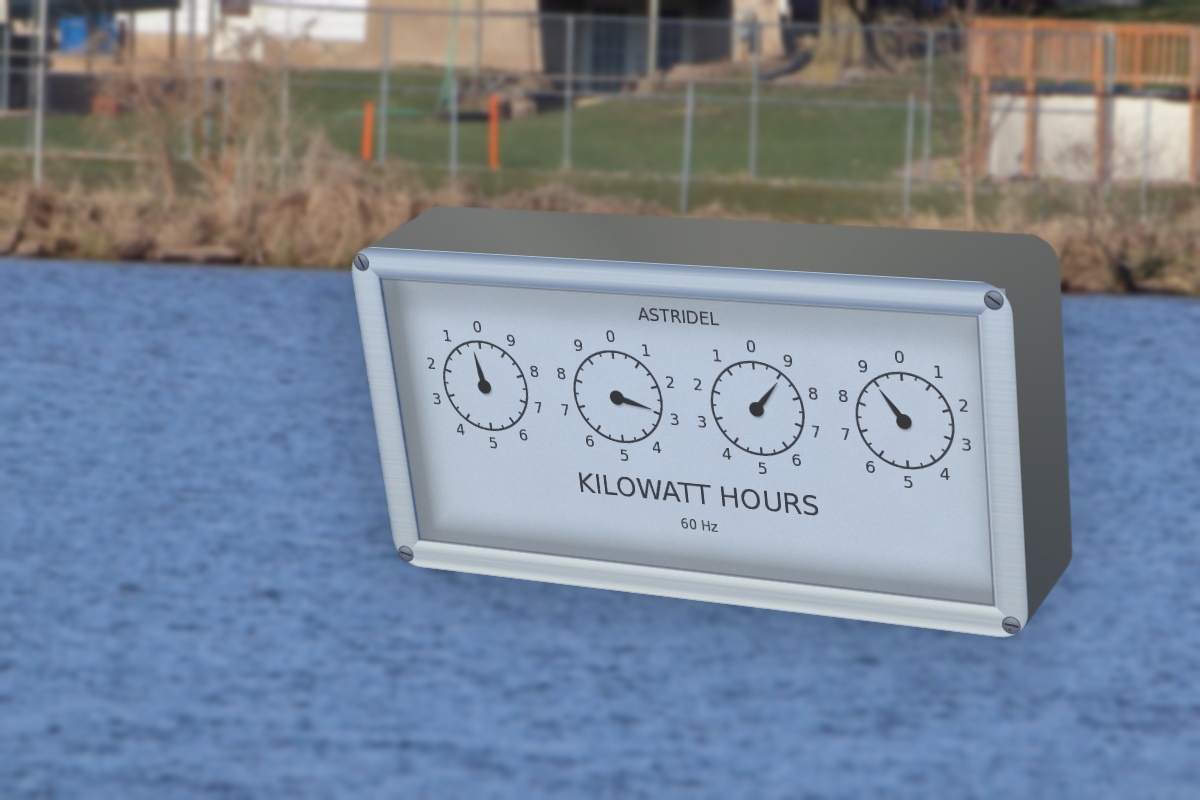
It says 289 kWh
